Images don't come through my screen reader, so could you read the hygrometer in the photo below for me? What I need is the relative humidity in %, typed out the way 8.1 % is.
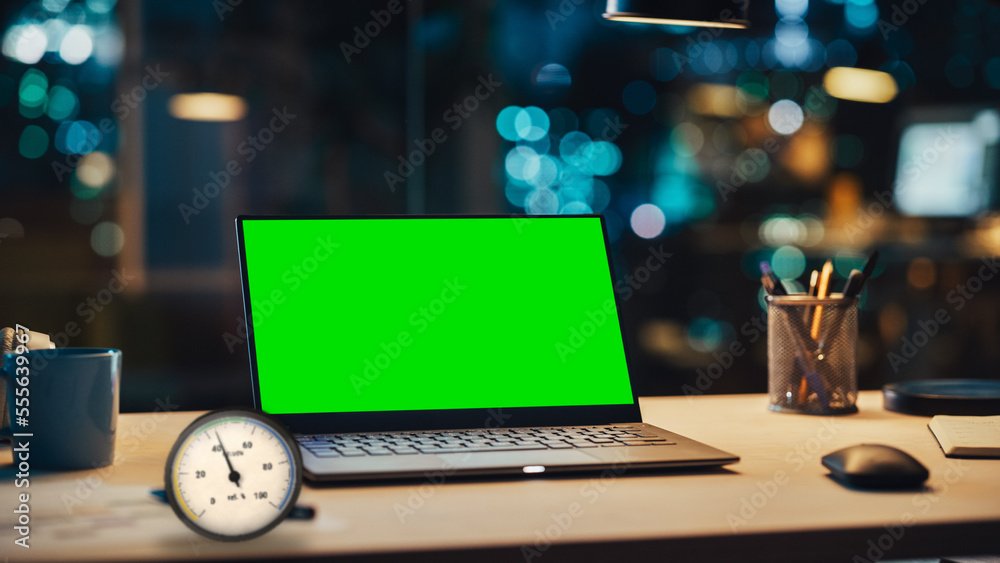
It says 44 %
